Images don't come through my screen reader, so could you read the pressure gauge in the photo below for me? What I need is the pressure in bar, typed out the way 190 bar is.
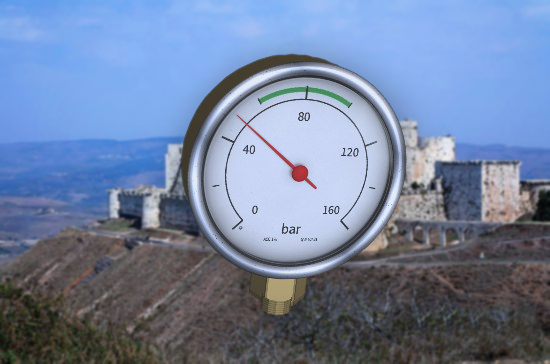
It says 50 bar
